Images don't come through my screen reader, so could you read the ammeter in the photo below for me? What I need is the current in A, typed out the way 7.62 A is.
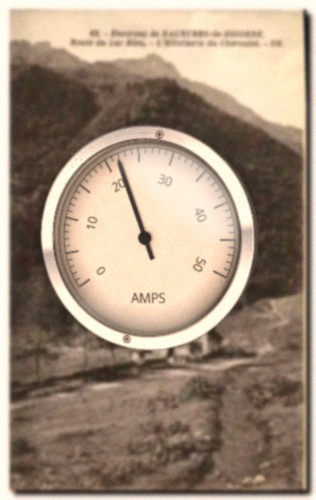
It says 22 A
